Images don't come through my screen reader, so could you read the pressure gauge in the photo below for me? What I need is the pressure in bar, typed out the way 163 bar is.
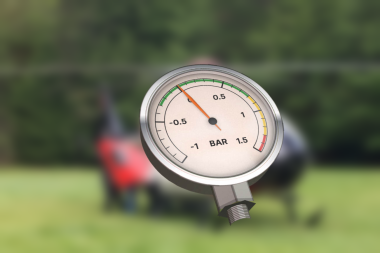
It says 0 bar
